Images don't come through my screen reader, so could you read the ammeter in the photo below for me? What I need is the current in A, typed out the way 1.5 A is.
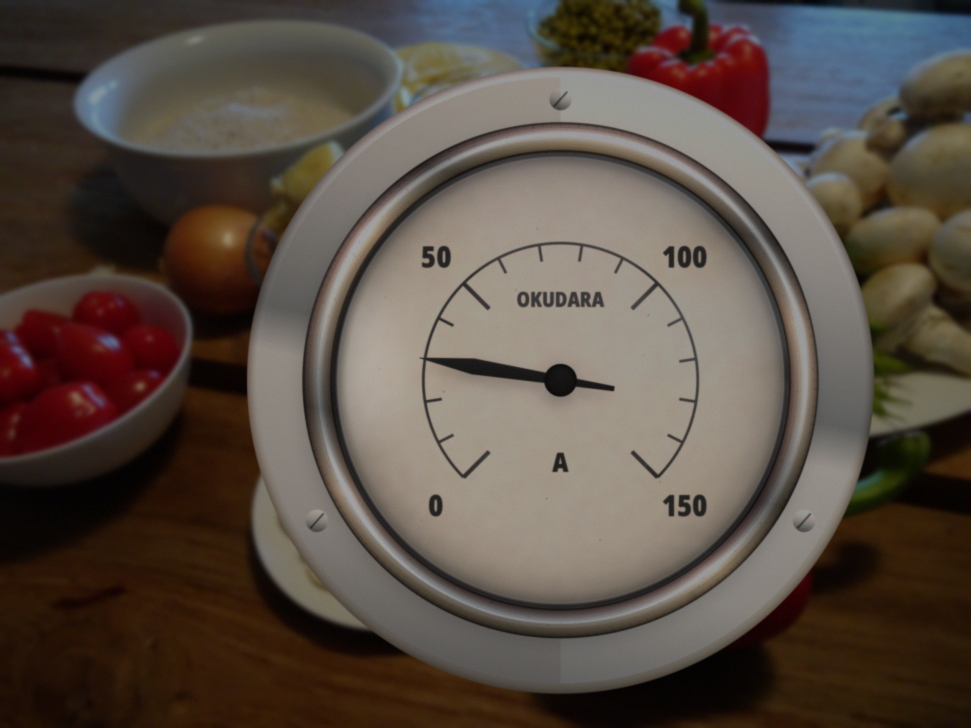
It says 30 A
